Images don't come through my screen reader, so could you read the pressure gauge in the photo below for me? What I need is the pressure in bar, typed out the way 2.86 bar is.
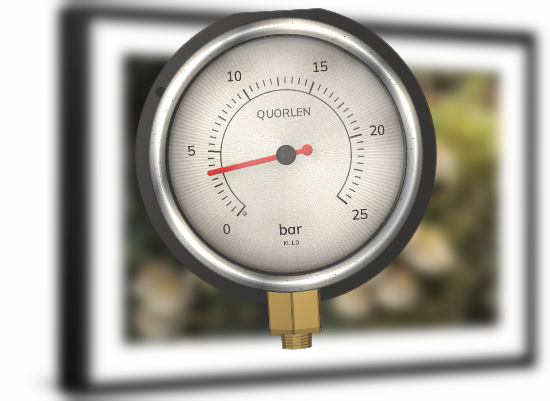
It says 3.5 bar
